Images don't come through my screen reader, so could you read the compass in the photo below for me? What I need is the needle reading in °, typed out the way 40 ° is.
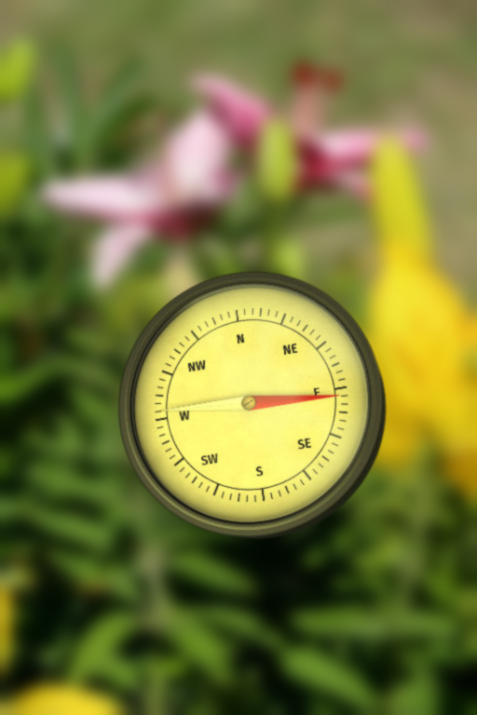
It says 95 °
